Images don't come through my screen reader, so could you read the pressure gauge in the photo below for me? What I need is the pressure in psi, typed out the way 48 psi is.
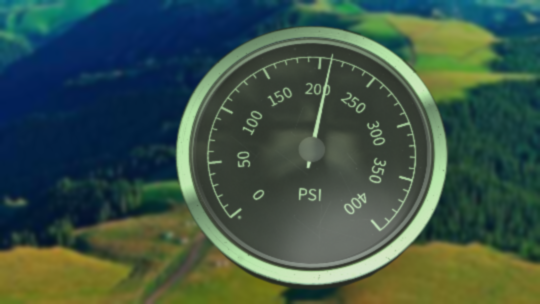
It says 210 psi
